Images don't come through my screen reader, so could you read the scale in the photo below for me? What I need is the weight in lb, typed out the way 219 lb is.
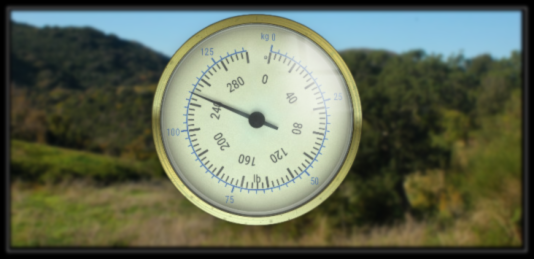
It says 248 lb
